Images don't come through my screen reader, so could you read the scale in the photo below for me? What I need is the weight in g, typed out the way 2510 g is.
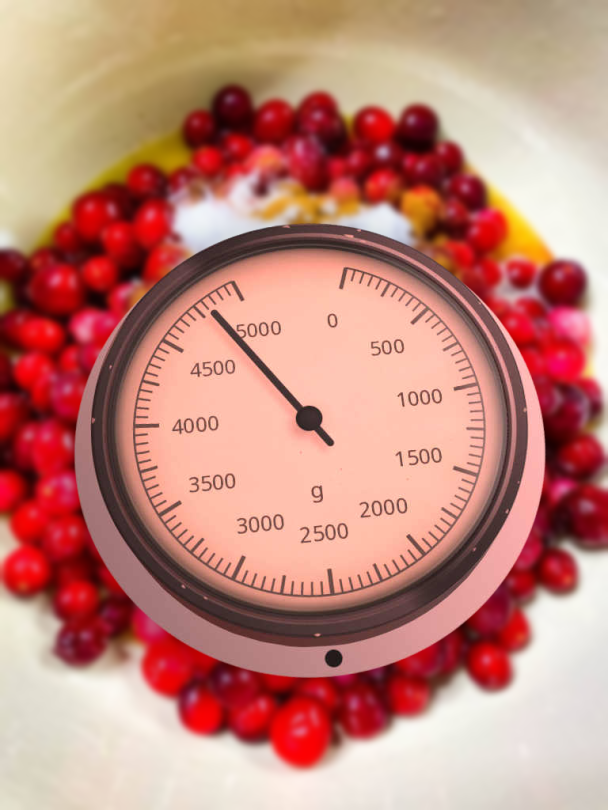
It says 4800 g
